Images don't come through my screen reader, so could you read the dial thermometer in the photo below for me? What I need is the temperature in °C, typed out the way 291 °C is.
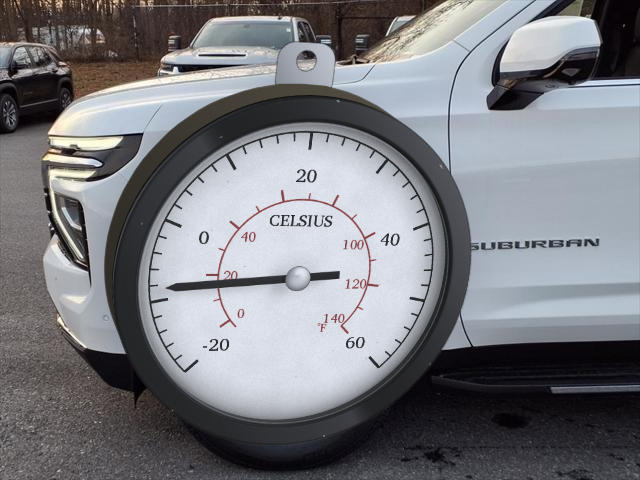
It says -8 °C
